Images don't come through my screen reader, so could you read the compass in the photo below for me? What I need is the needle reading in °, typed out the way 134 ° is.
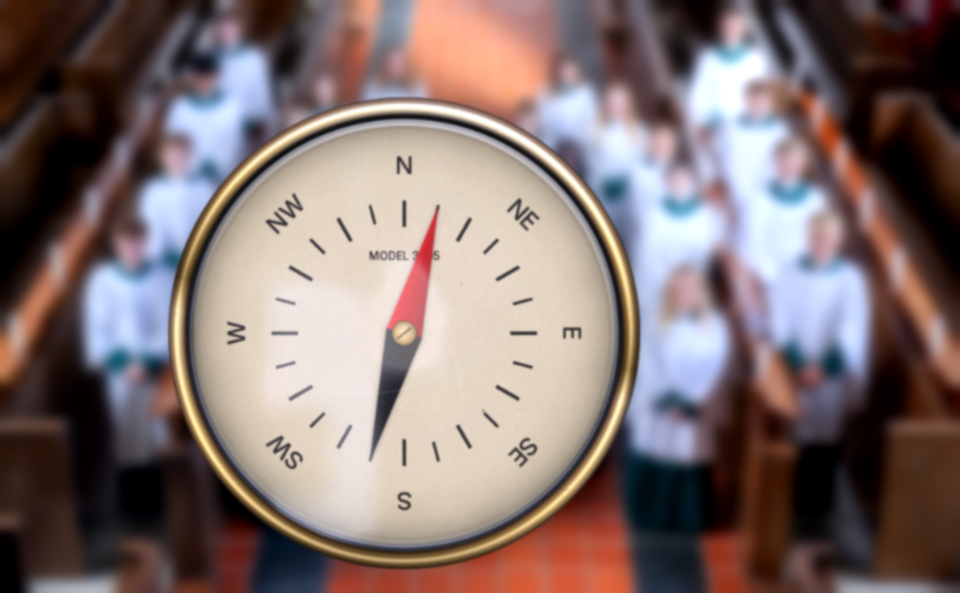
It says 15 °
